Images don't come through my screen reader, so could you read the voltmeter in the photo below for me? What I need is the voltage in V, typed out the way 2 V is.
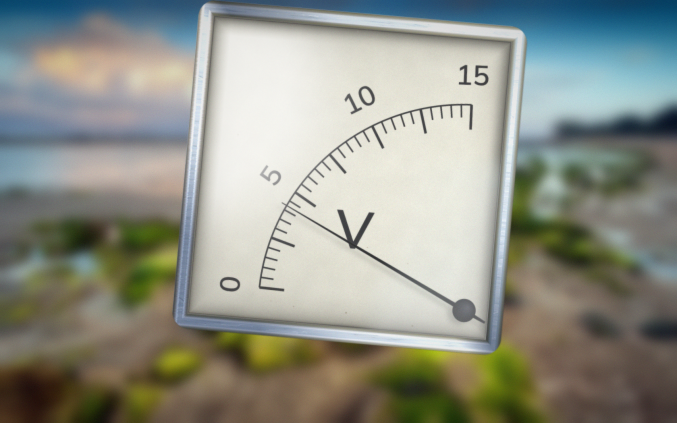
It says 4.25 V
